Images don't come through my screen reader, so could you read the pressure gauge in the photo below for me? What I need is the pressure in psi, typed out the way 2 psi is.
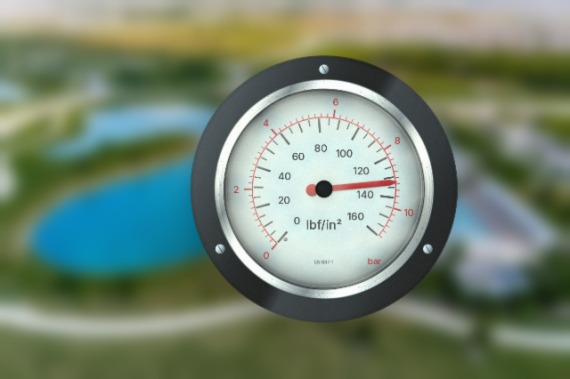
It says 132.5 psi
